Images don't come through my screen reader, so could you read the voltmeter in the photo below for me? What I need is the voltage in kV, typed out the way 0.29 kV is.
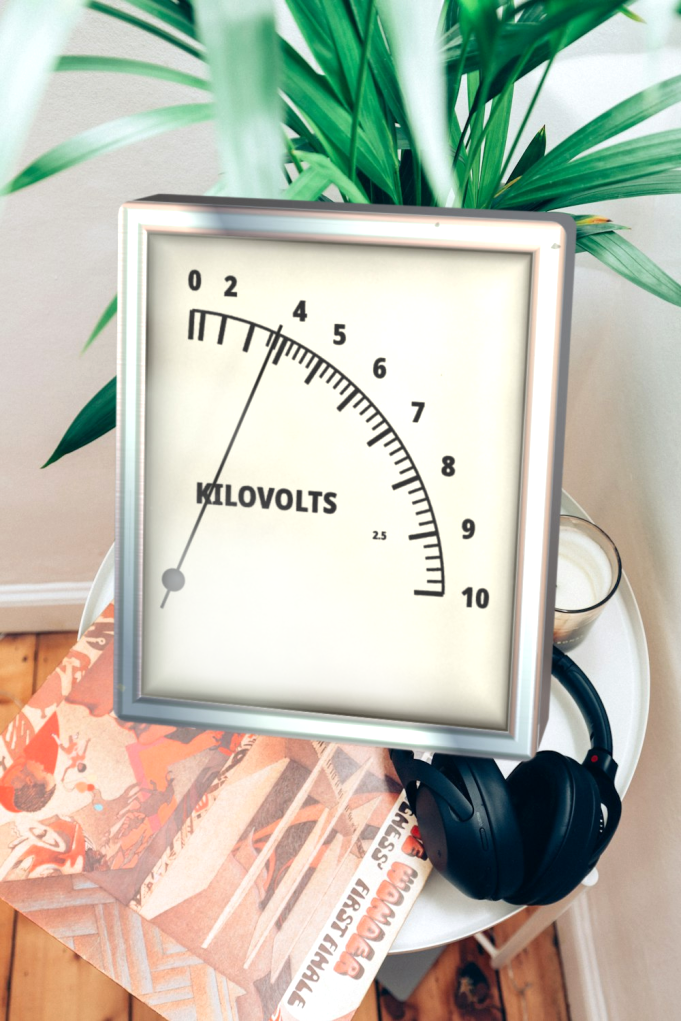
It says 3.8 kV
